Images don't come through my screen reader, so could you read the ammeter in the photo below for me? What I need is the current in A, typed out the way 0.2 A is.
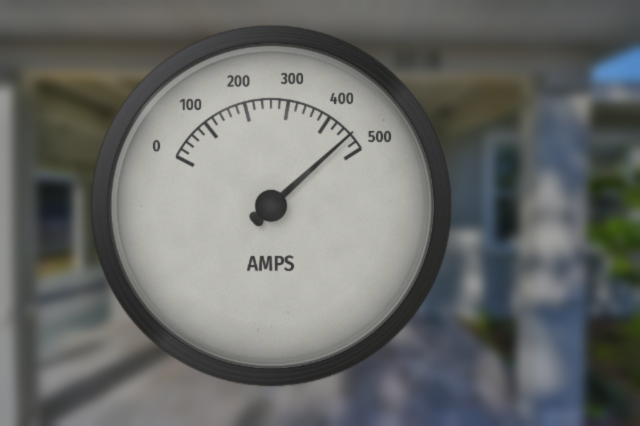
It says 460 A
